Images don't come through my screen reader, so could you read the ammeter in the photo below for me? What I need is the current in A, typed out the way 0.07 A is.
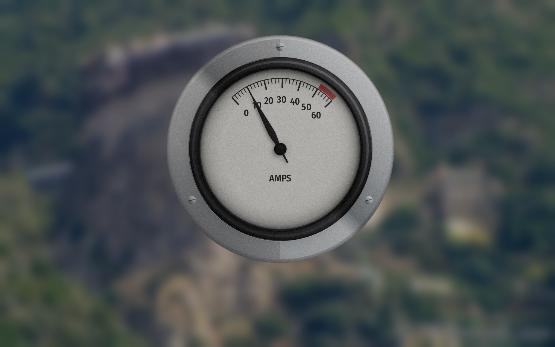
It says 10 A
